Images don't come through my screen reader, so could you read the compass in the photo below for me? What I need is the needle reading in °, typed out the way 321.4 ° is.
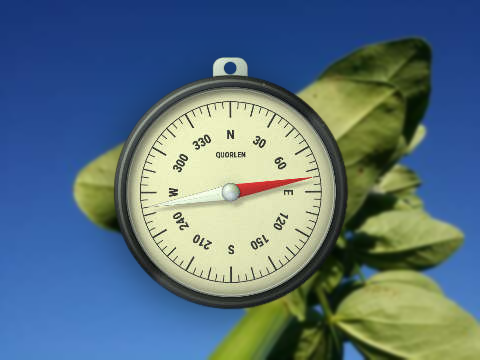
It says 80 °
